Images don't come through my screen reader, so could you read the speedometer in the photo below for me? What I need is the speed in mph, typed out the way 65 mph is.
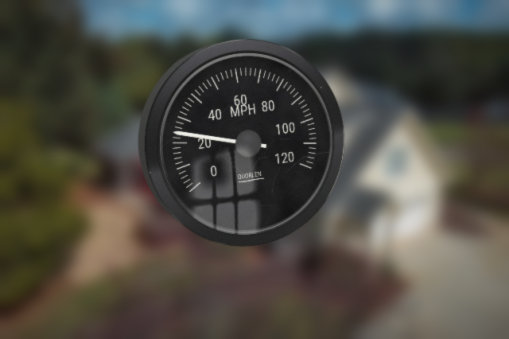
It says 24 mph
